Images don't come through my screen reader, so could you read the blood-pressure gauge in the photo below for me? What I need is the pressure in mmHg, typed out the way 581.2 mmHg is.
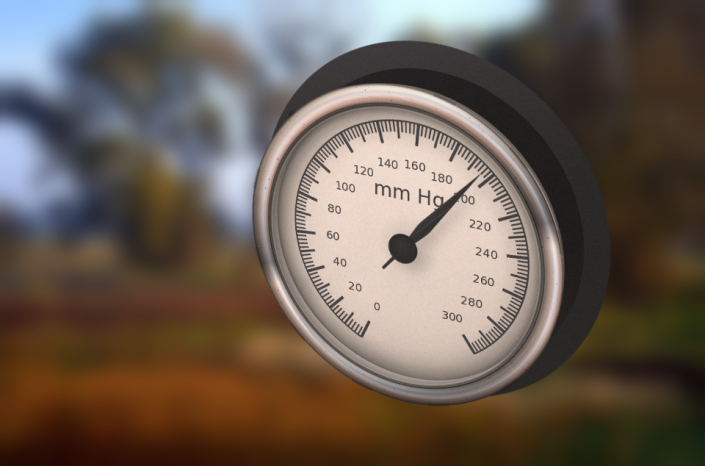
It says 196 mmHg
